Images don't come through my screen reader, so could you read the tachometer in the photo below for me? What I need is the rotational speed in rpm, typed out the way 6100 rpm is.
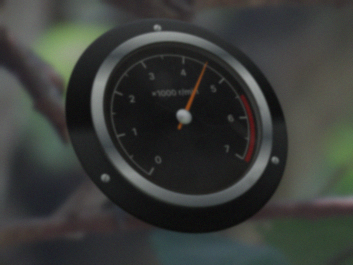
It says 4500 rpm
